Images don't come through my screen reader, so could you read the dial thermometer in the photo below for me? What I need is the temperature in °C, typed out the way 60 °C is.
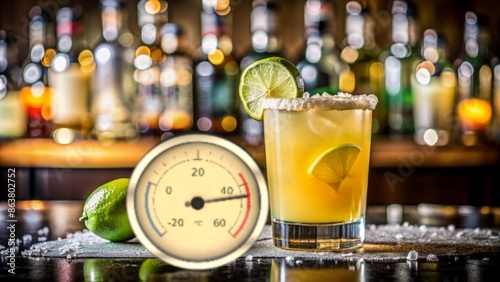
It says 44 °C
